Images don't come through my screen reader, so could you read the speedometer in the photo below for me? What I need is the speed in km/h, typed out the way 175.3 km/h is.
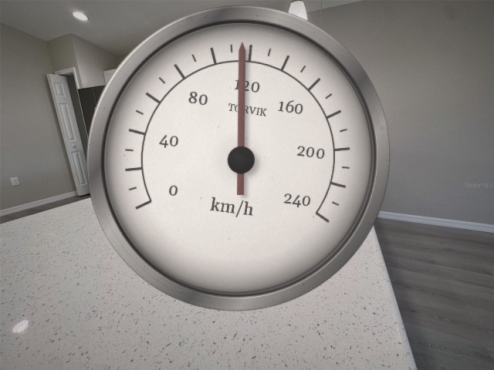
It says 115 km/h
